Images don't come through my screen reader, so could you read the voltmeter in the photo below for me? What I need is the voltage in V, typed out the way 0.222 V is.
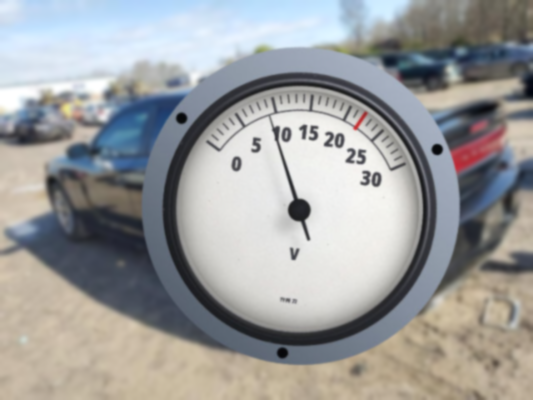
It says 9 V
